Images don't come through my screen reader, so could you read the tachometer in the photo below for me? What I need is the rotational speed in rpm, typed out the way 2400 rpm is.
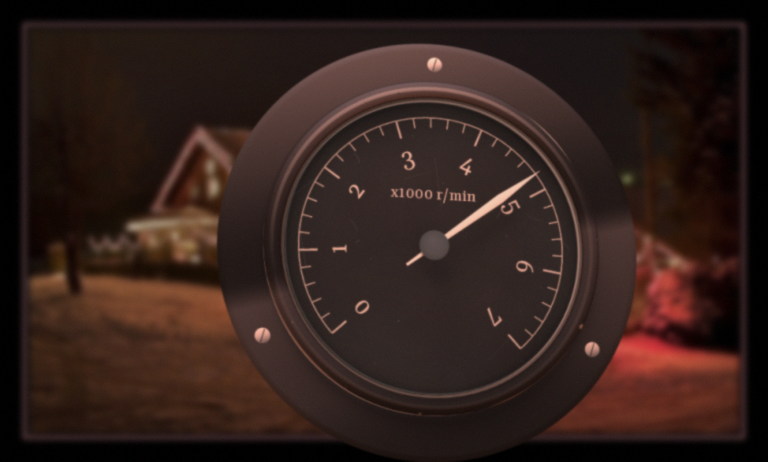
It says 4800 rpm
